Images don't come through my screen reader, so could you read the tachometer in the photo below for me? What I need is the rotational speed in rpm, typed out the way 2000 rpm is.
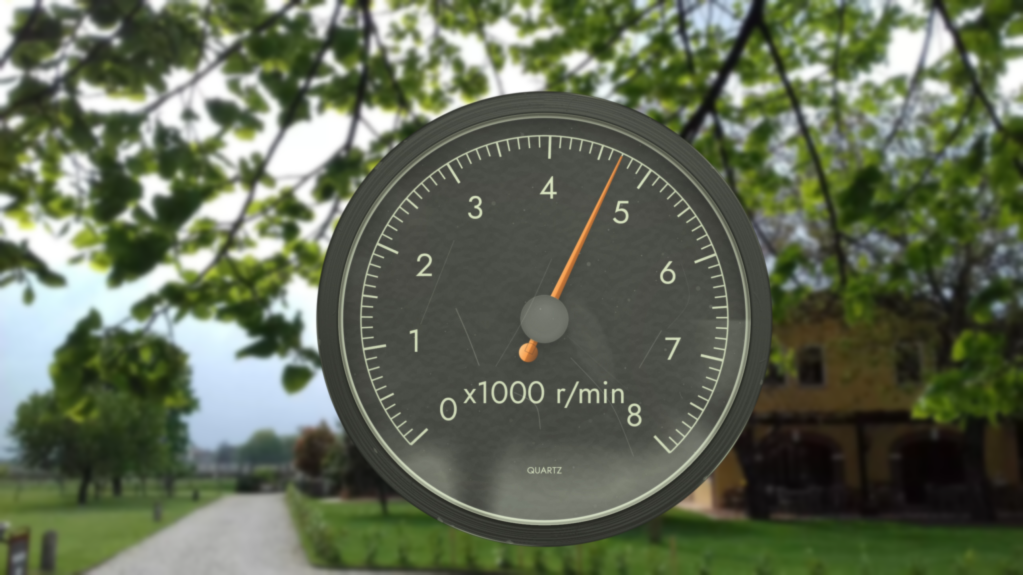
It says 4700 rpm
